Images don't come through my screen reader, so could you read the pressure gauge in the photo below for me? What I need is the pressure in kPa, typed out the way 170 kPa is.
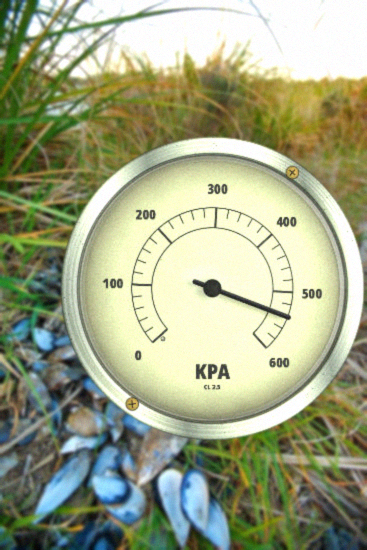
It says 540 kPa
